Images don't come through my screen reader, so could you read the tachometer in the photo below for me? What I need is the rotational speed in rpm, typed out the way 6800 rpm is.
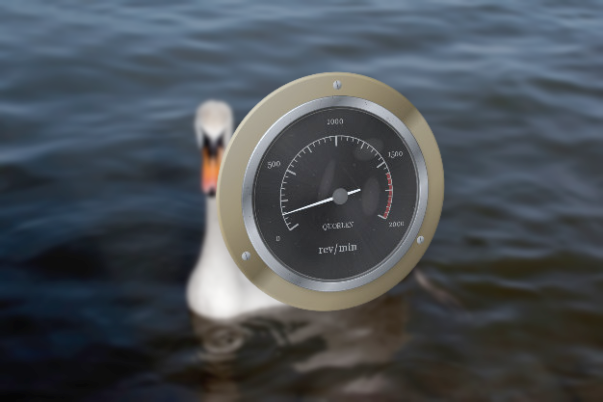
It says 150 rpm
